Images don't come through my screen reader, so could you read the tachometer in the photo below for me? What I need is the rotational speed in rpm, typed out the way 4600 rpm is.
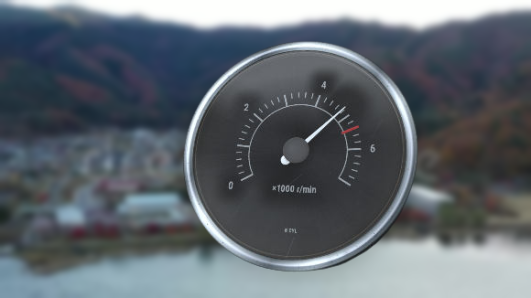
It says 4800 rpm
